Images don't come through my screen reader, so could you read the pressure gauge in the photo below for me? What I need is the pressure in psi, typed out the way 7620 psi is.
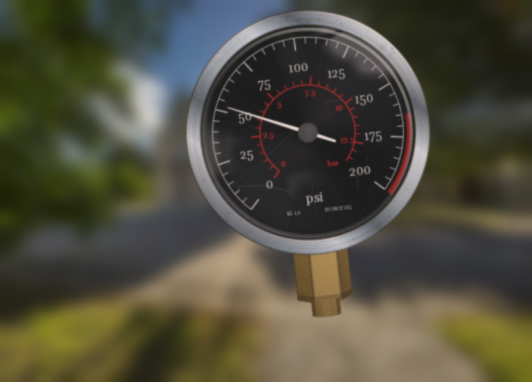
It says 52.5 psi
